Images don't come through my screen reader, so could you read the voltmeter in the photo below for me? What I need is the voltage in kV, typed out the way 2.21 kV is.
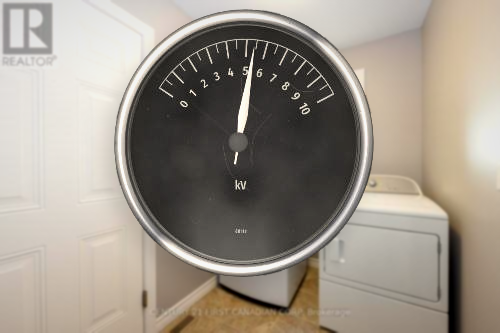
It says 5.5 kV
